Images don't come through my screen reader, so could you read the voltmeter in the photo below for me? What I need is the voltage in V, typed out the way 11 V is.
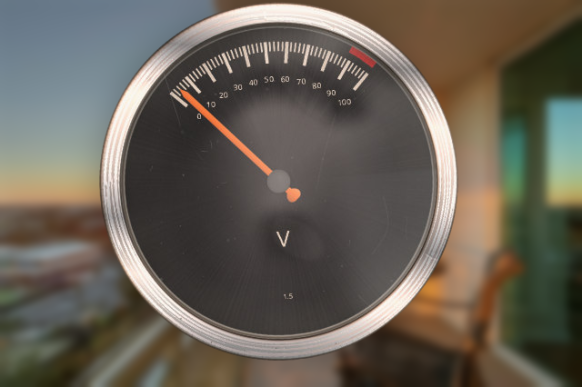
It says 4 V
